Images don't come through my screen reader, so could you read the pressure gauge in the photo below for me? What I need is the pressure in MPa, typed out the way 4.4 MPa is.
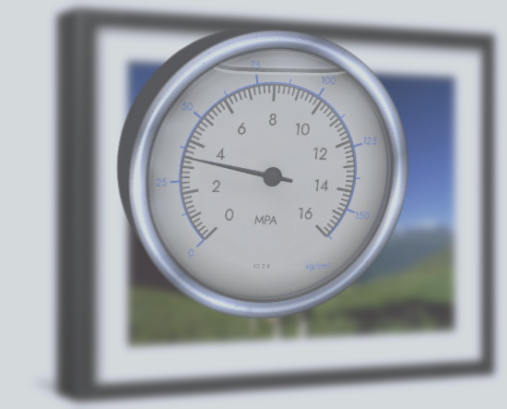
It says 3.4 MPa
